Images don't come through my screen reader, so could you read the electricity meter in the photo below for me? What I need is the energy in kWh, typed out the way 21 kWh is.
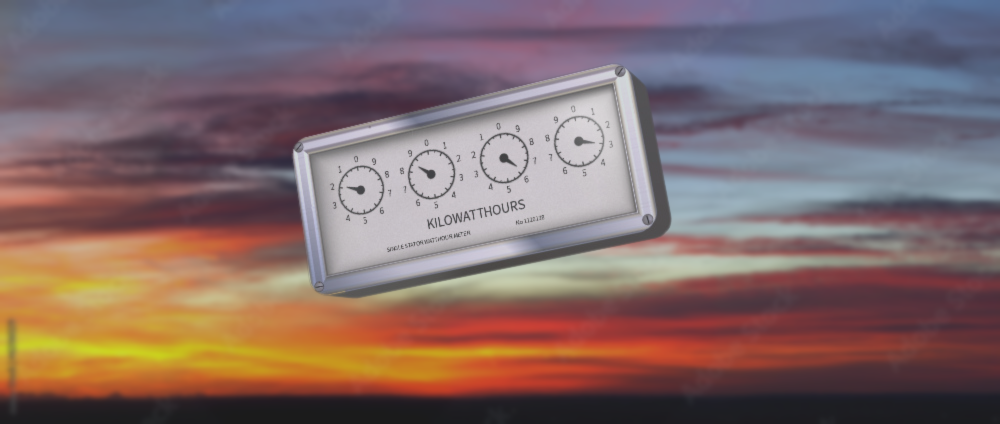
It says 1863 kWh
